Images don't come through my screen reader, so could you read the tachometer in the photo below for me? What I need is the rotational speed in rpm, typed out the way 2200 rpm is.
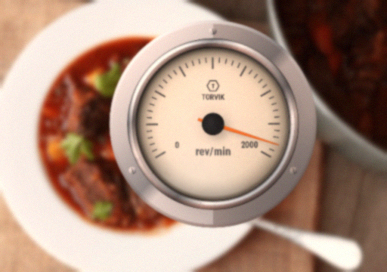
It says 1900 rpm
